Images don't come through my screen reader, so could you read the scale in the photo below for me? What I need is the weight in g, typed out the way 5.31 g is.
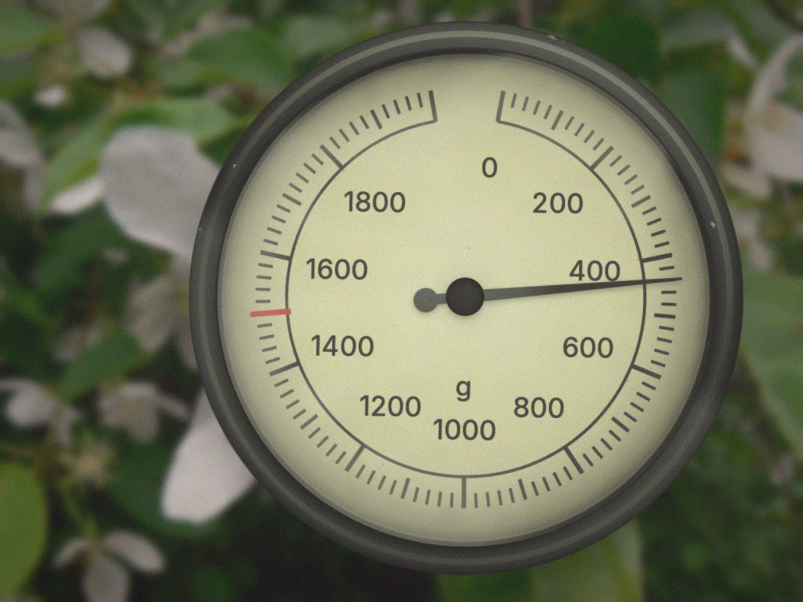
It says 440 g
